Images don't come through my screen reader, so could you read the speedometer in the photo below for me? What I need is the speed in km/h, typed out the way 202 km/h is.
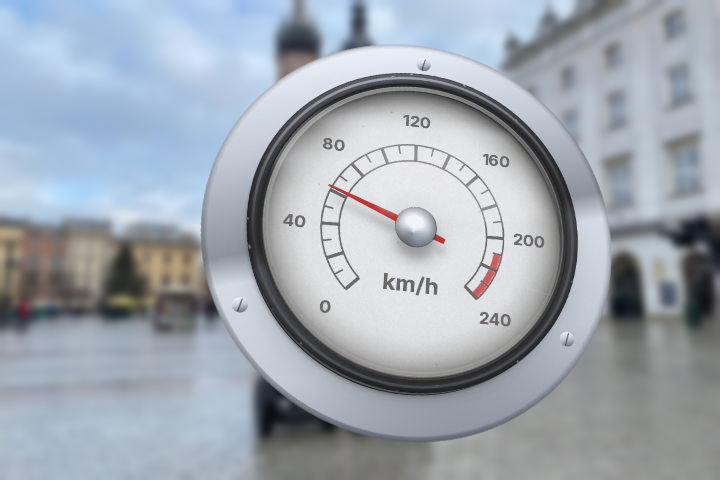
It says 60 km/h
